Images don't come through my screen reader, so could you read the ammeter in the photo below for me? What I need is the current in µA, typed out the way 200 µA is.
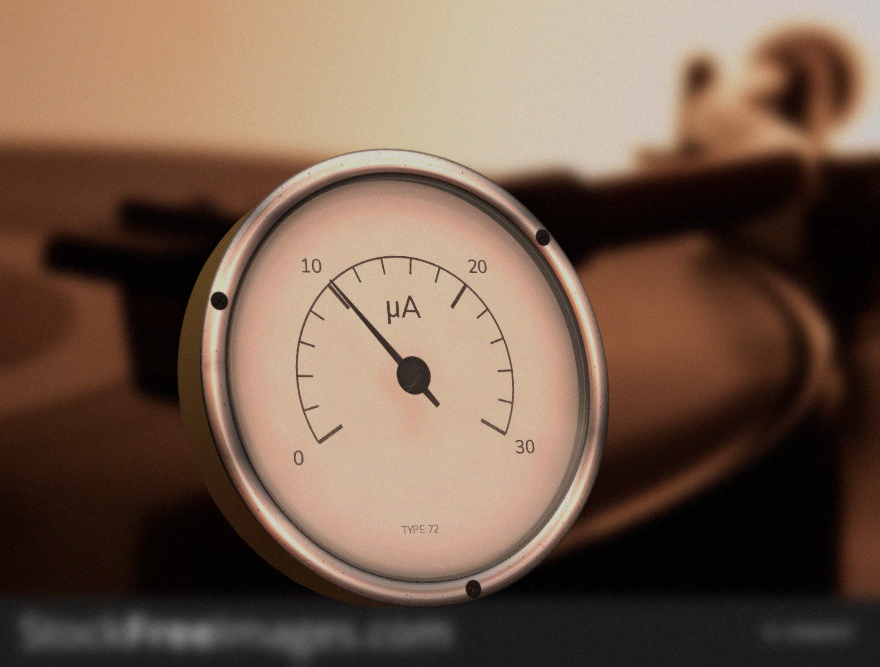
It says 10 µA
